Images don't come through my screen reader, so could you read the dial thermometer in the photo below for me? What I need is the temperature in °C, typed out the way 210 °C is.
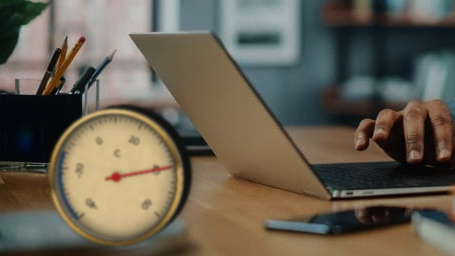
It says 40 °C
